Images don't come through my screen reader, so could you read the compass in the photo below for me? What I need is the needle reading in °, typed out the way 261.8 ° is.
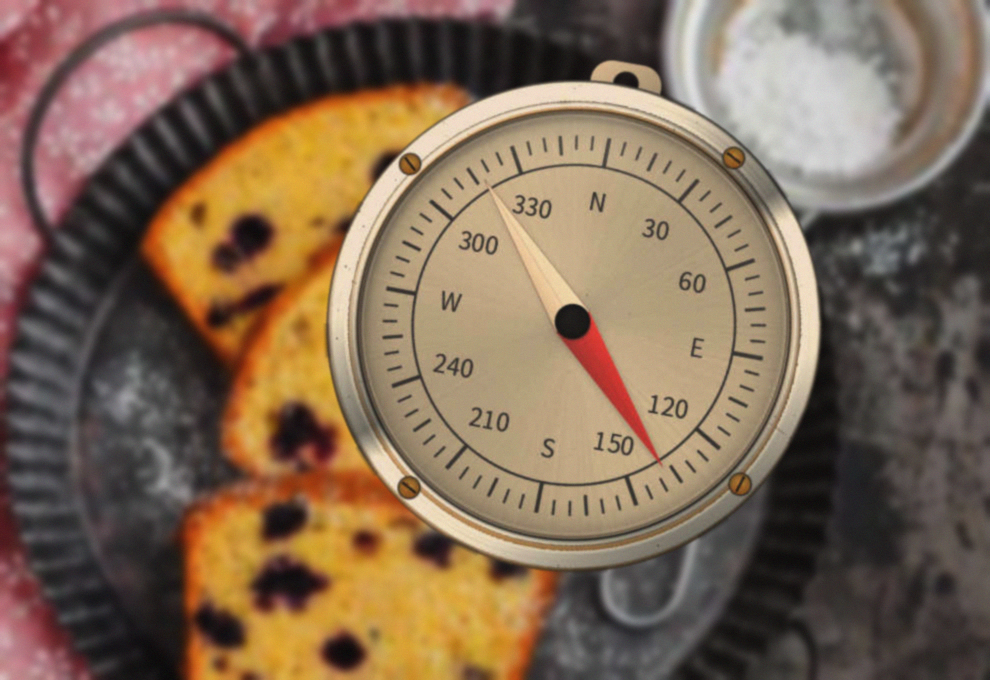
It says 137.5 °
